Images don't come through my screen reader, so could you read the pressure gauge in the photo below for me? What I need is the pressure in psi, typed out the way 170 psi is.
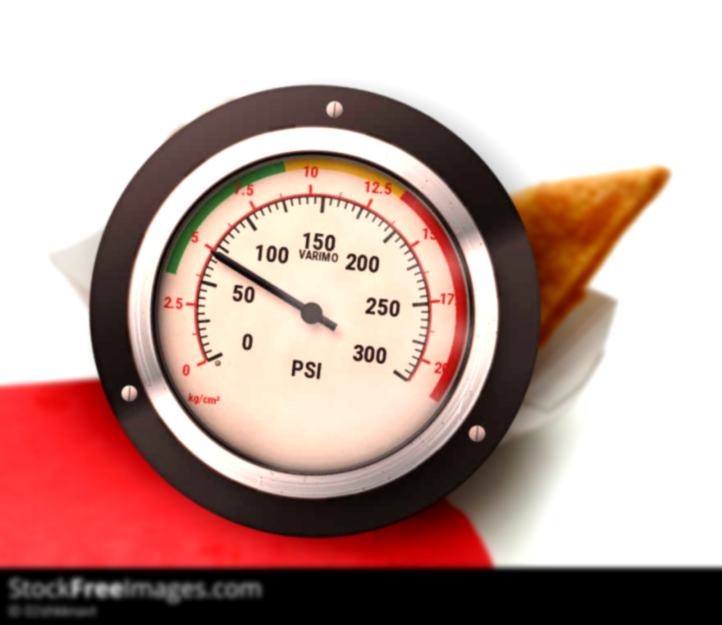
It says 70 psi
